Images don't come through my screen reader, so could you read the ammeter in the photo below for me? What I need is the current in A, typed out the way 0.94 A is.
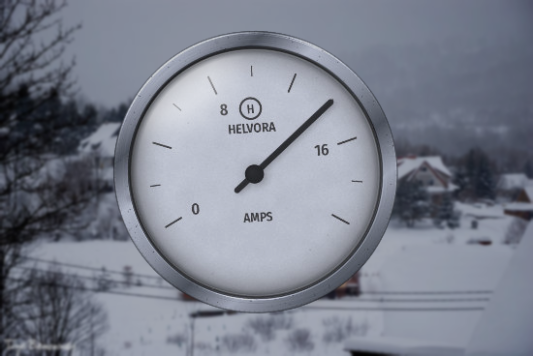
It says 14 A
